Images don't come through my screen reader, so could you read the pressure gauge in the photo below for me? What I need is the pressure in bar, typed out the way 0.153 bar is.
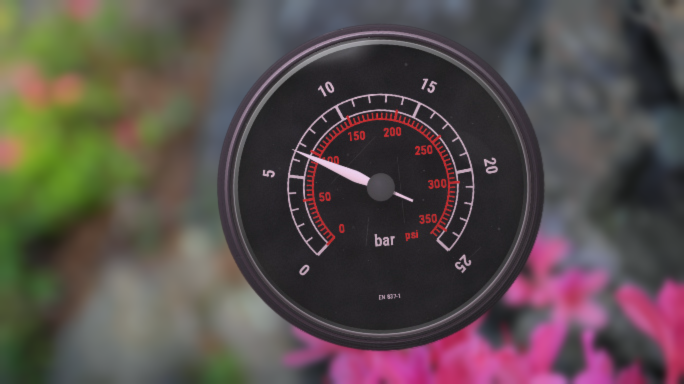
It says 6.5 bar
